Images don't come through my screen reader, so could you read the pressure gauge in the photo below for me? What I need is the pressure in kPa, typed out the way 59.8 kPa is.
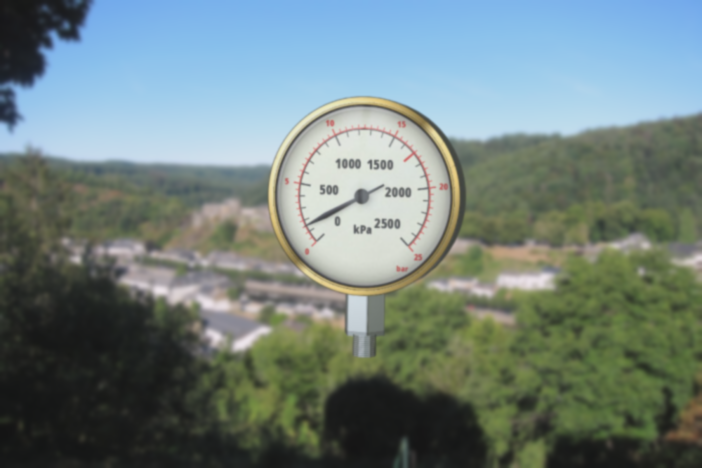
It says 150 kPa
